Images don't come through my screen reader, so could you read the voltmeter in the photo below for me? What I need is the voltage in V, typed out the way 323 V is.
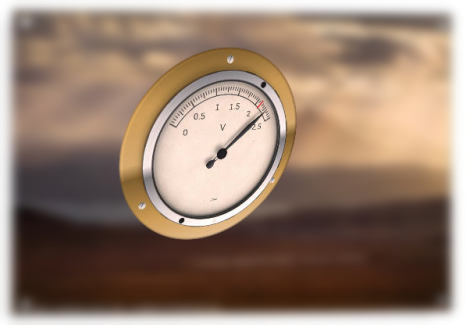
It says 2.25 V
